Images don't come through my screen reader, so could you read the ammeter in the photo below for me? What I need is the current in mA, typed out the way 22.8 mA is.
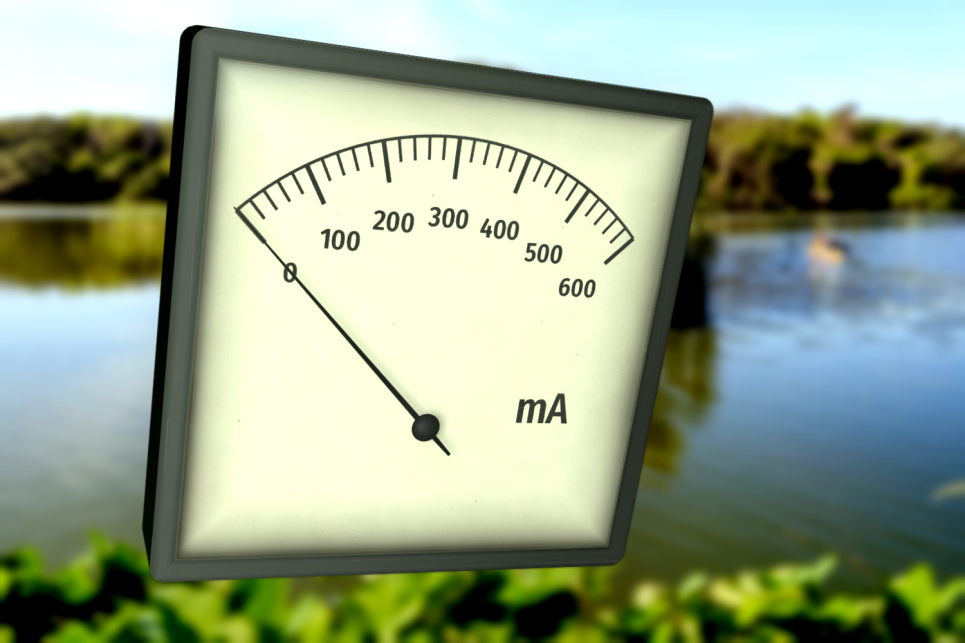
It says 0 mA
